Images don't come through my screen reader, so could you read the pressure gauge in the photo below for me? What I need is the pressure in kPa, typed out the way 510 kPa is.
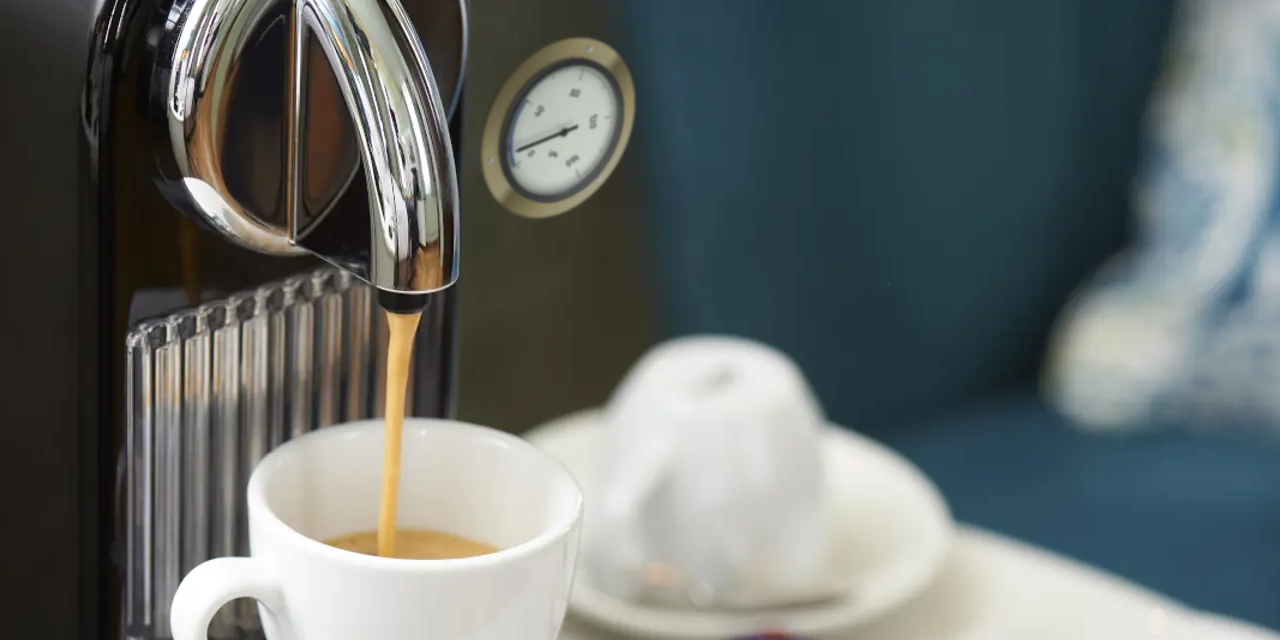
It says 10 kPa
